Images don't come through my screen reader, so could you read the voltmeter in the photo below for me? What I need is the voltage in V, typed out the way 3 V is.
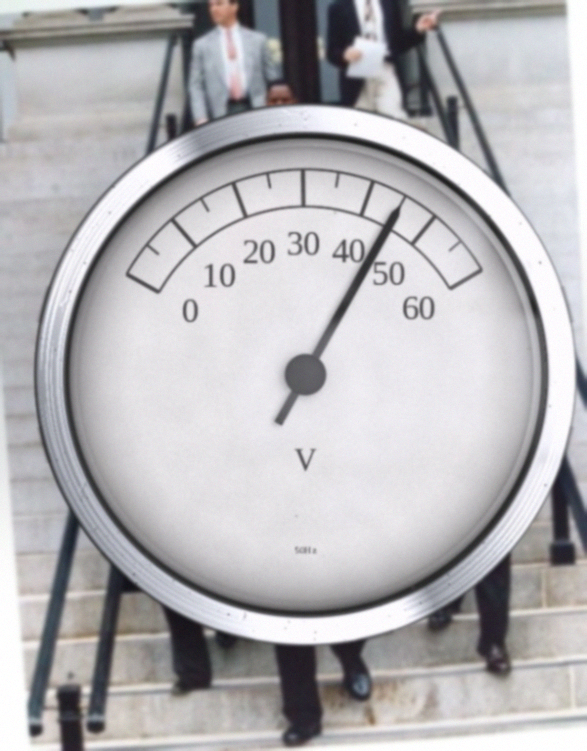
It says 45 V
